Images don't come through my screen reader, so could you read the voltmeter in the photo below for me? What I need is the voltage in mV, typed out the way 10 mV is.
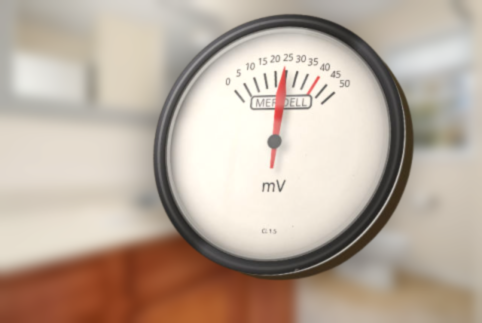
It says 25 mV
